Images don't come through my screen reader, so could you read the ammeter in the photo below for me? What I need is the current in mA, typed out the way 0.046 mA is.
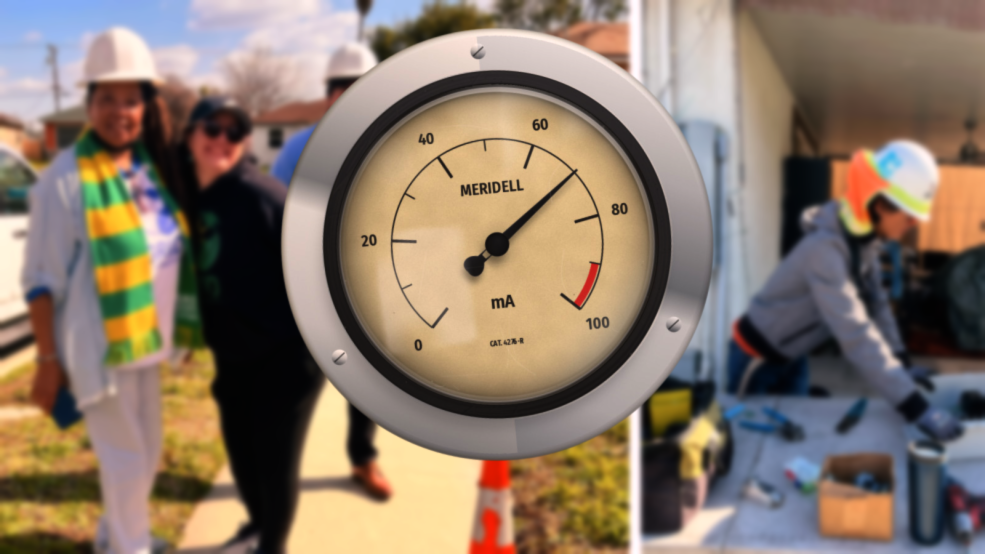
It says 70 mA
